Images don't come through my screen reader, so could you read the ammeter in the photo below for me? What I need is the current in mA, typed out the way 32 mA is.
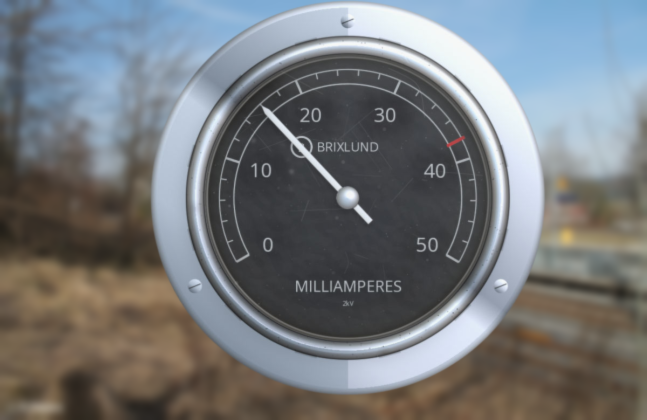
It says 16 mA
